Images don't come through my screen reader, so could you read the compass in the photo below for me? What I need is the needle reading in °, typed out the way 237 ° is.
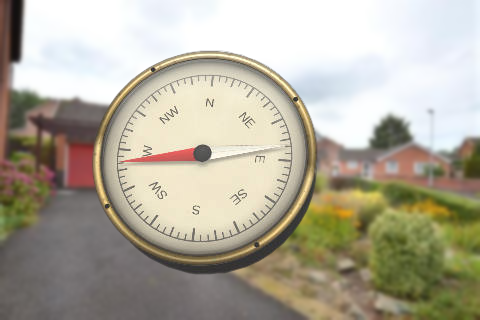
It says 260 °
